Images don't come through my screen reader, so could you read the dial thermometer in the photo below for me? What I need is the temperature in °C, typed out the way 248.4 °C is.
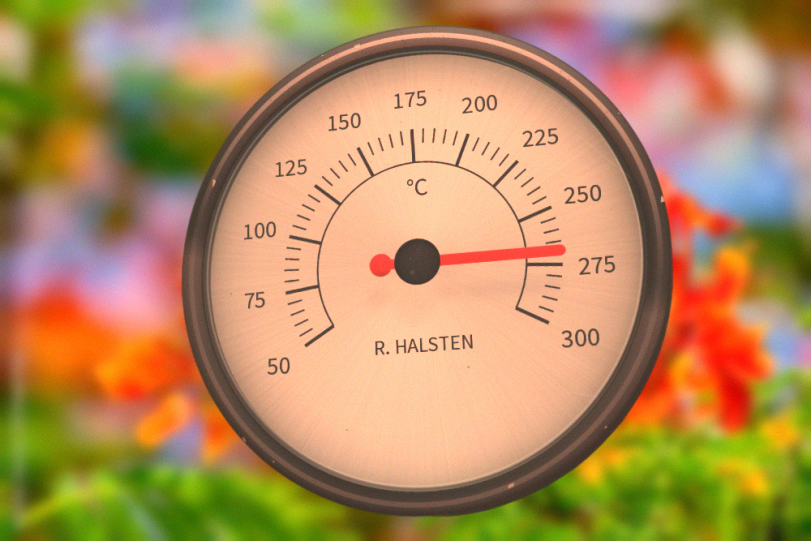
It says 270 °C
